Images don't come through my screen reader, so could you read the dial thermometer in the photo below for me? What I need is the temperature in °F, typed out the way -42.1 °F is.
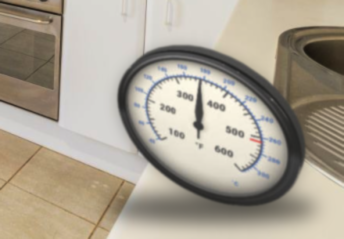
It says 350 °F
